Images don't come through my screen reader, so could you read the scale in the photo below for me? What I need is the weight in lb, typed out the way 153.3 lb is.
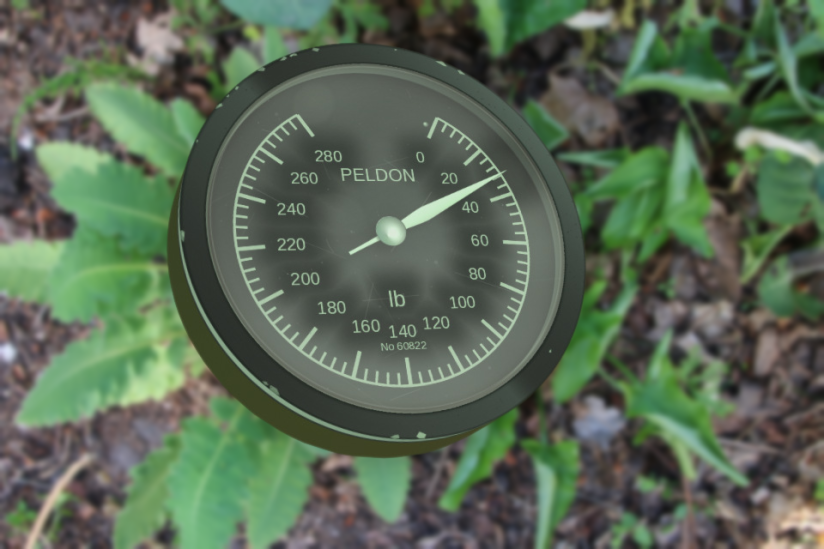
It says 32 lb
